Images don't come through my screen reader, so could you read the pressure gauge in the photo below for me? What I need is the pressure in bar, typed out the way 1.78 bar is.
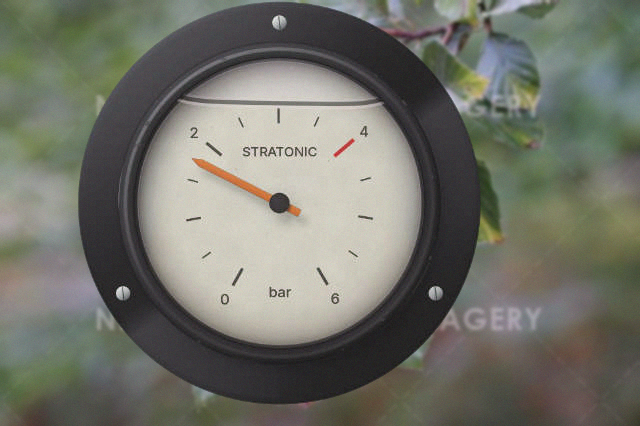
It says 1.75 bar
